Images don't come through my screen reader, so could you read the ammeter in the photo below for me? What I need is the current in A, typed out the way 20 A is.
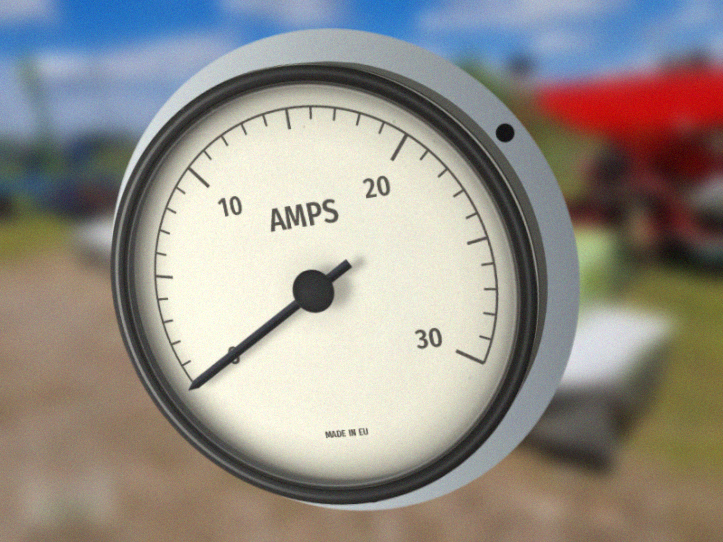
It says 0 A
